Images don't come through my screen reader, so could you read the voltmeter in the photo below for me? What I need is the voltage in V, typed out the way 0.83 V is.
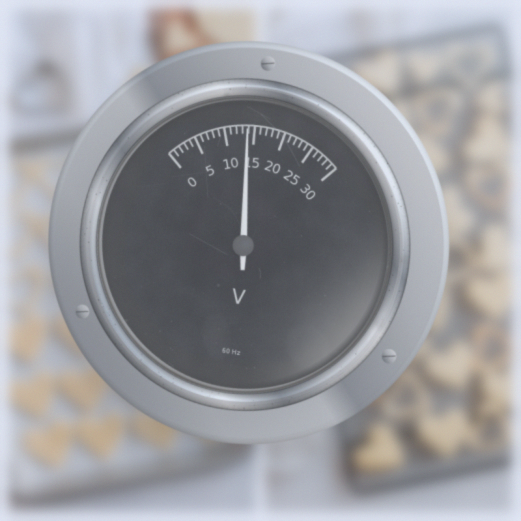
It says 14 V
